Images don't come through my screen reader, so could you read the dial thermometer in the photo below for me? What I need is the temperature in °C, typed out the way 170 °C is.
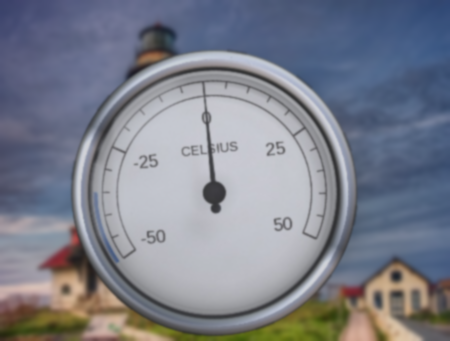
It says 0 °C
